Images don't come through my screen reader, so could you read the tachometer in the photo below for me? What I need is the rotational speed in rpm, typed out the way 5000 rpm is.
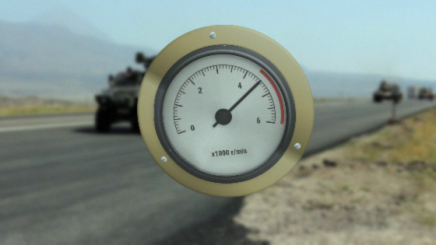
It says 4500 rpm
